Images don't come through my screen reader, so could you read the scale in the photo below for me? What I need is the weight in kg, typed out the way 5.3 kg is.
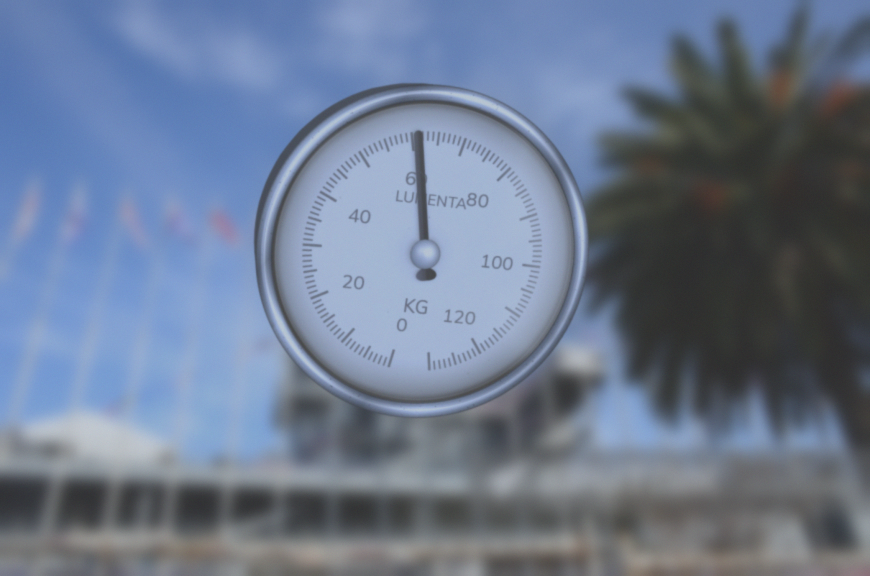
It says 61 kg
